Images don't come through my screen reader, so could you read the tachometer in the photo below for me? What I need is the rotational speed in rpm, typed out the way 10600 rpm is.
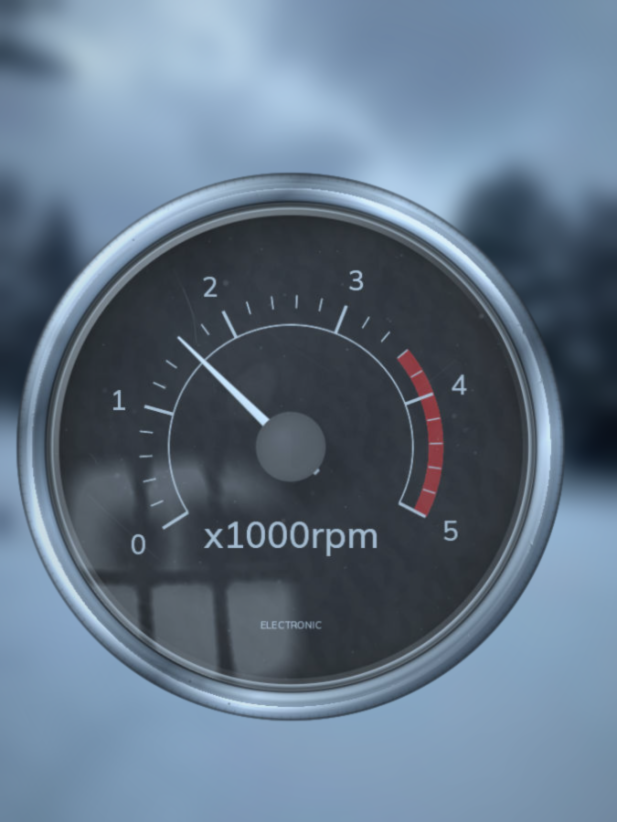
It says 1600 rpm
